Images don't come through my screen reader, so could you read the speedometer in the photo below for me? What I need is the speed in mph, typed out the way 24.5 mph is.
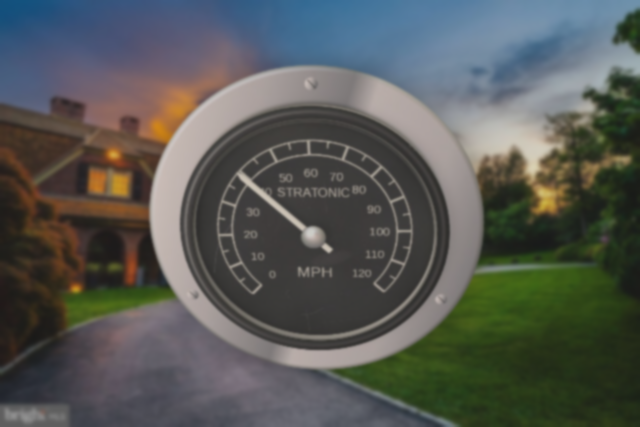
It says 40 mph
